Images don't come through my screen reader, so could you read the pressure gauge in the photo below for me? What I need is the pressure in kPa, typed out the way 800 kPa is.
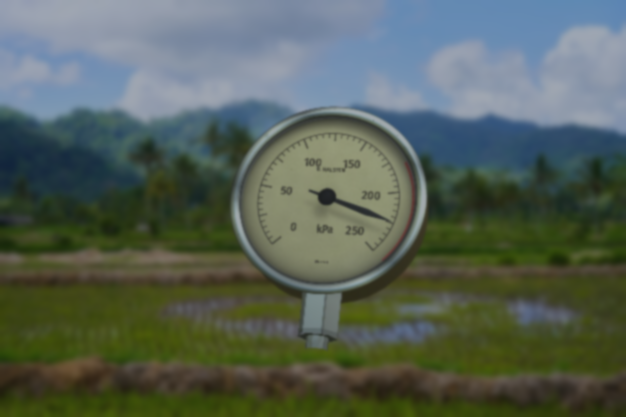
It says 225 kPa
